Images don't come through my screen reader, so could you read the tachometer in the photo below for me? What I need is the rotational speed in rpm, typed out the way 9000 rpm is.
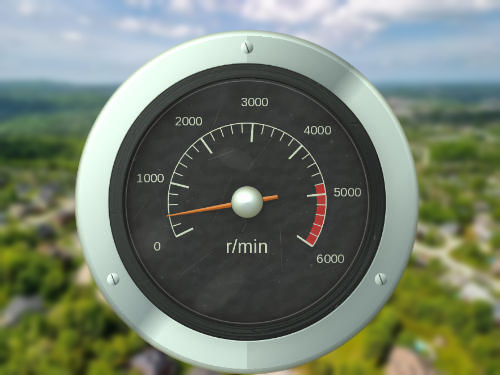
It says 400 rpm
